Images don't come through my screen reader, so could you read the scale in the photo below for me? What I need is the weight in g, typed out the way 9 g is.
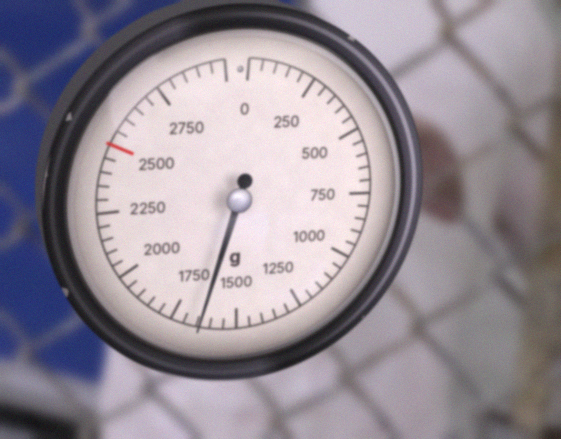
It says 1650 g
